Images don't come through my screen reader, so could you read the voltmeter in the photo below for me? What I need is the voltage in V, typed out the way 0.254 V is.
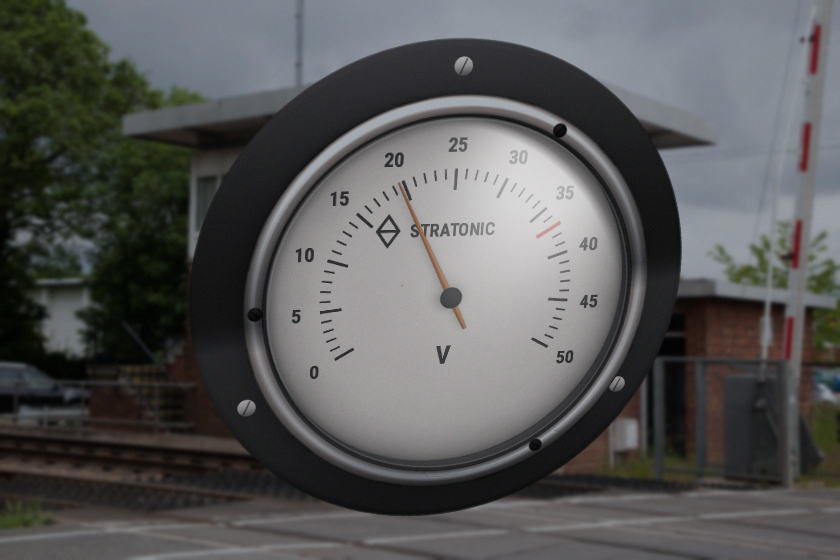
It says 19.5 V
